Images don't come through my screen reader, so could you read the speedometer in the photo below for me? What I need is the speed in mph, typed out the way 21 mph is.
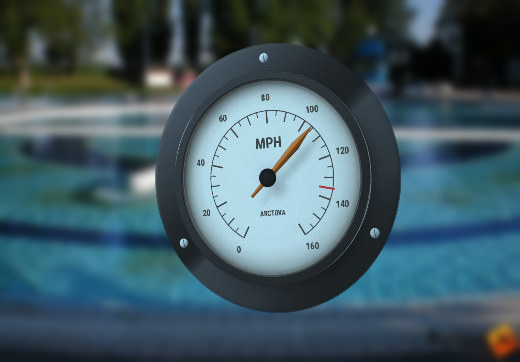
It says 105 mph
